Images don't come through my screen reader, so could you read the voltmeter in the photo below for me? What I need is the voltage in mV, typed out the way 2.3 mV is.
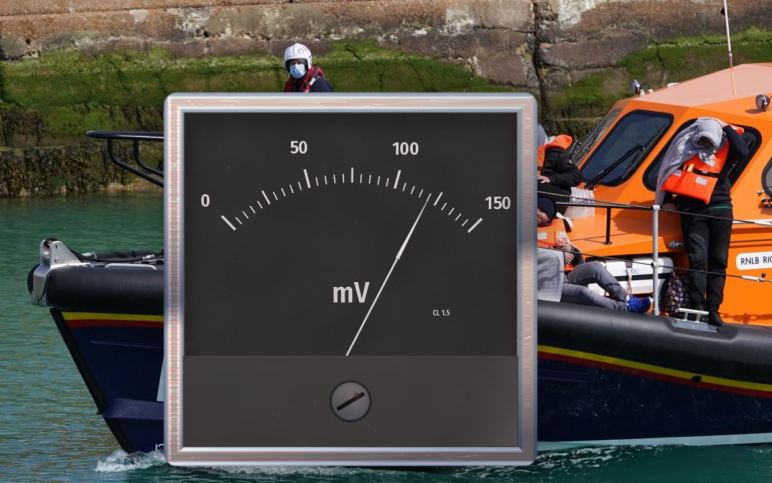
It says 120 mV
